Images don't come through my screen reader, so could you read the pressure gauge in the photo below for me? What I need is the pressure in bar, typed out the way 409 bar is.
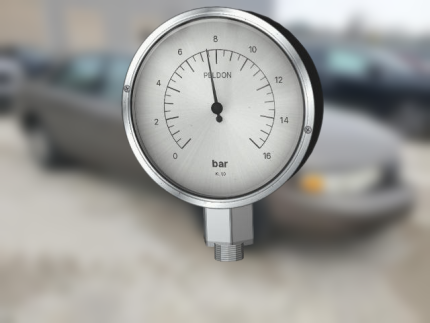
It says 7.5 bar
